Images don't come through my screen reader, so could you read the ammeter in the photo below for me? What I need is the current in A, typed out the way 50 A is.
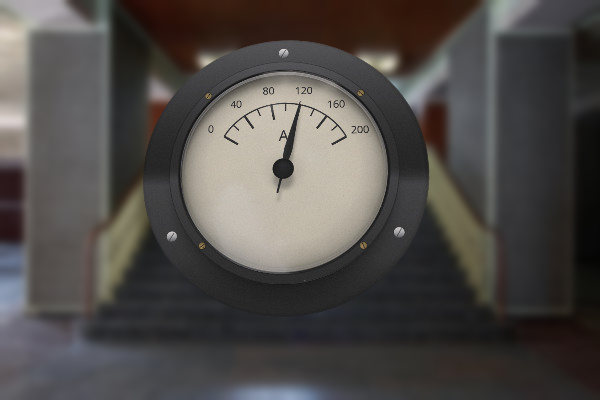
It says 120 A
